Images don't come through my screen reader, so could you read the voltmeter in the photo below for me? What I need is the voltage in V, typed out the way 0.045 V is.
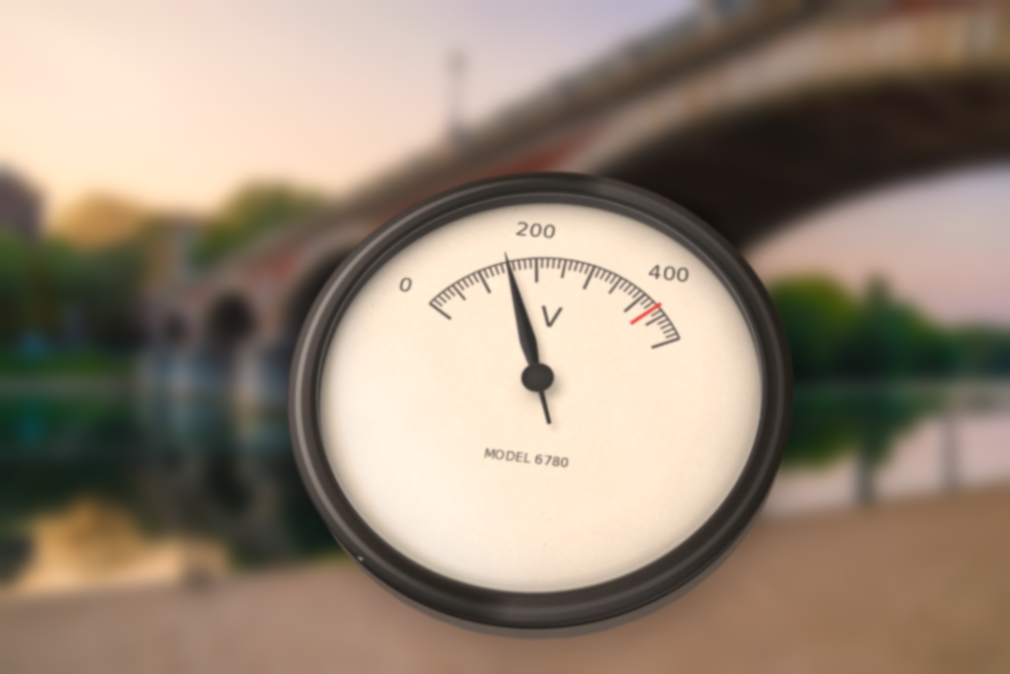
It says 150 V
